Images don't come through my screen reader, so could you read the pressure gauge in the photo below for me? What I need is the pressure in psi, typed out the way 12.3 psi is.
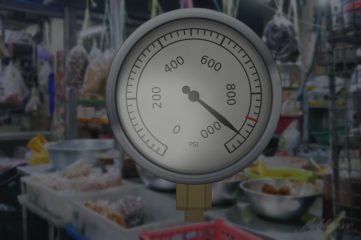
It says 940 psi
